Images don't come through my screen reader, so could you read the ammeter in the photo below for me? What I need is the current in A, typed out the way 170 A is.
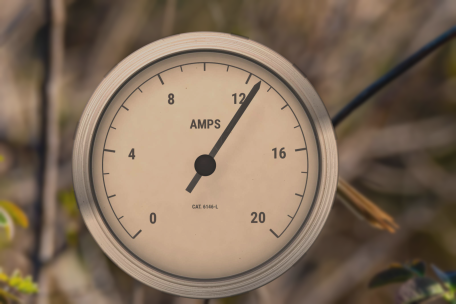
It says 12.5 A
